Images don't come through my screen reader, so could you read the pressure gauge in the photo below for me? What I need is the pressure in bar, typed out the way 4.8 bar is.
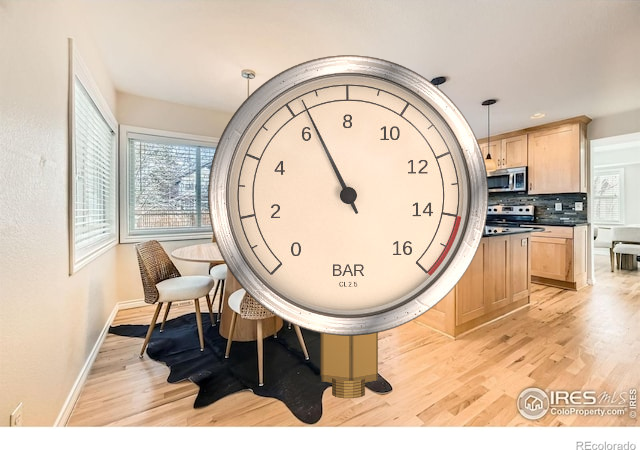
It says 6.5 bar
